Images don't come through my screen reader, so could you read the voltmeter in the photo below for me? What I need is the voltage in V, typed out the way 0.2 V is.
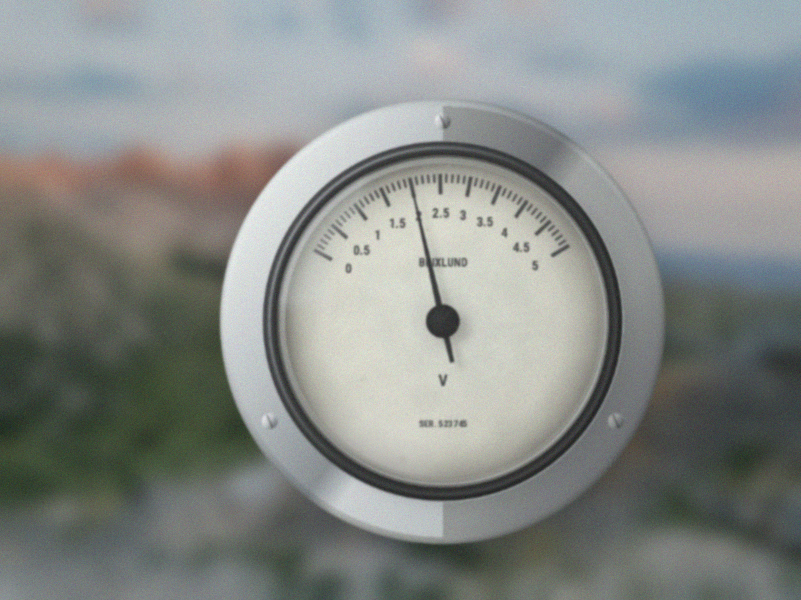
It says 2 V
